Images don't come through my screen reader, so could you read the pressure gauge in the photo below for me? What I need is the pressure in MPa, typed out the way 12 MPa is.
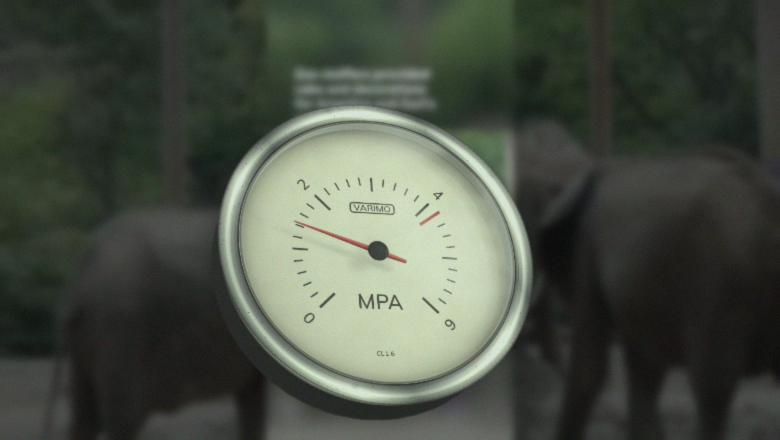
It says 1.4 MPa
